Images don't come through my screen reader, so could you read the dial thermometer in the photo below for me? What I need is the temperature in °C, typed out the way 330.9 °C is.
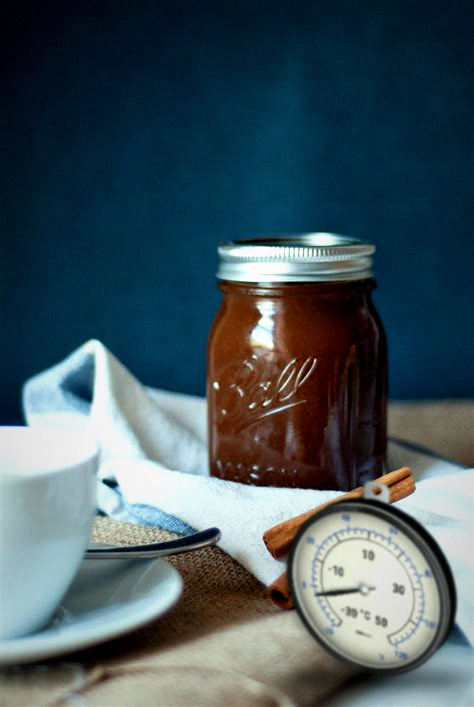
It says -20 °C
